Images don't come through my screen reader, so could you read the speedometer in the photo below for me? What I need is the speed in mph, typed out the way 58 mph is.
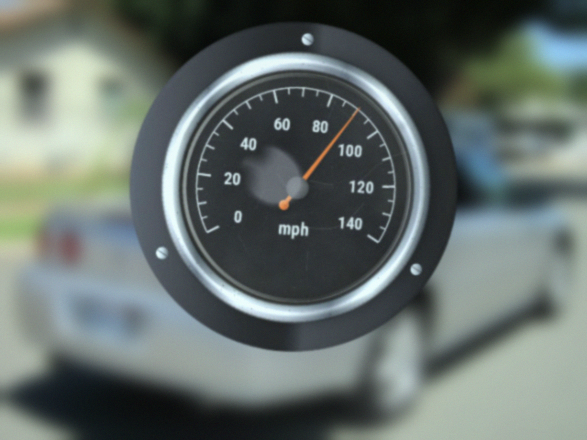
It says 90 mph
